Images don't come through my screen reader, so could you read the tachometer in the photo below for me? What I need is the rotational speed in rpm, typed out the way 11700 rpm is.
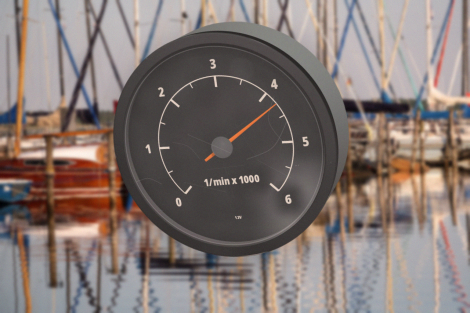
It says 4250 rpm
